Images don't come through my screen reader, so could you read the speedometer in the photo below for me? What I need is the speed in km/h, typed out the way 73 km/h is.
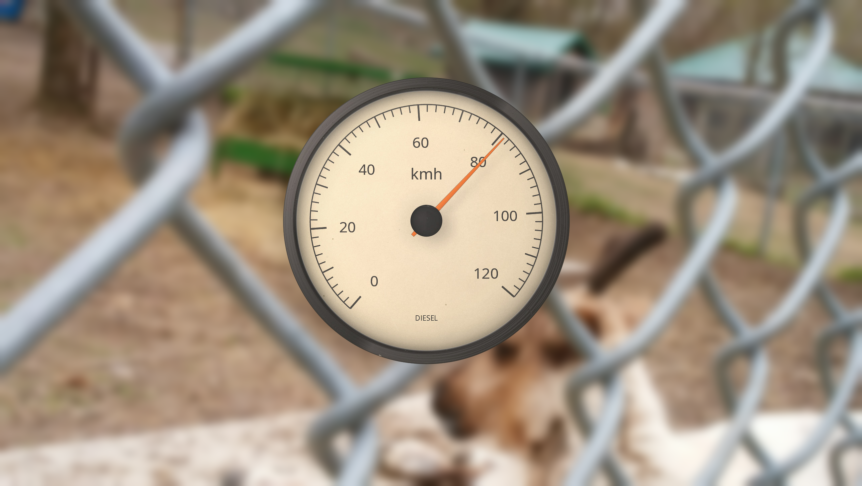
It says 81 km/h
